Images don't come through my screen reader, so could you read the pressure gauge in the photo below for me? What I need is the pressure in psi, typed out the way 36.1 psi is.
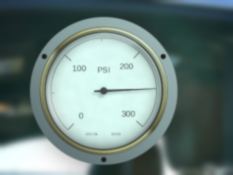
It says 250 psi
